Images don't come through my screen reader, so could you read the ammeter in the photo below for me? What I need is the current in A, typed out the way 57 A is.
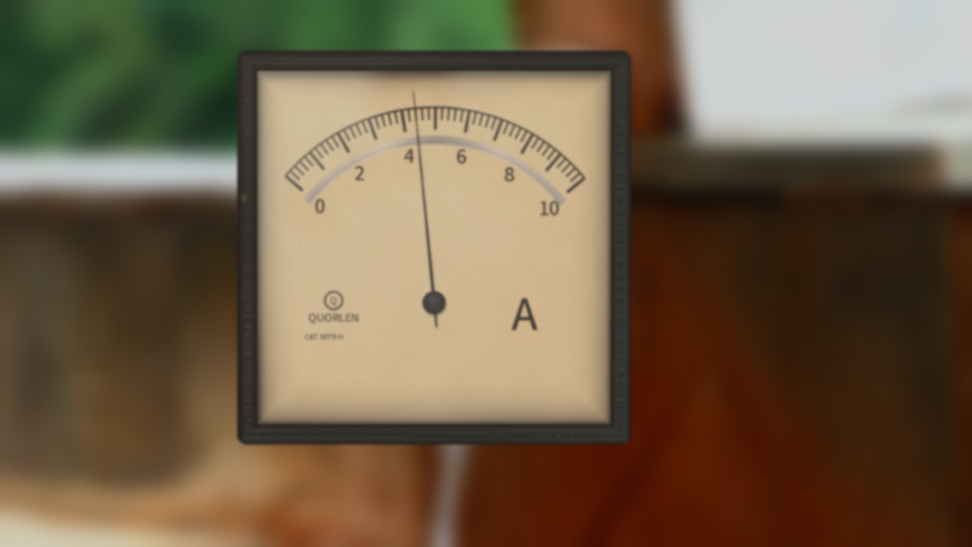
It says 4.4 A
